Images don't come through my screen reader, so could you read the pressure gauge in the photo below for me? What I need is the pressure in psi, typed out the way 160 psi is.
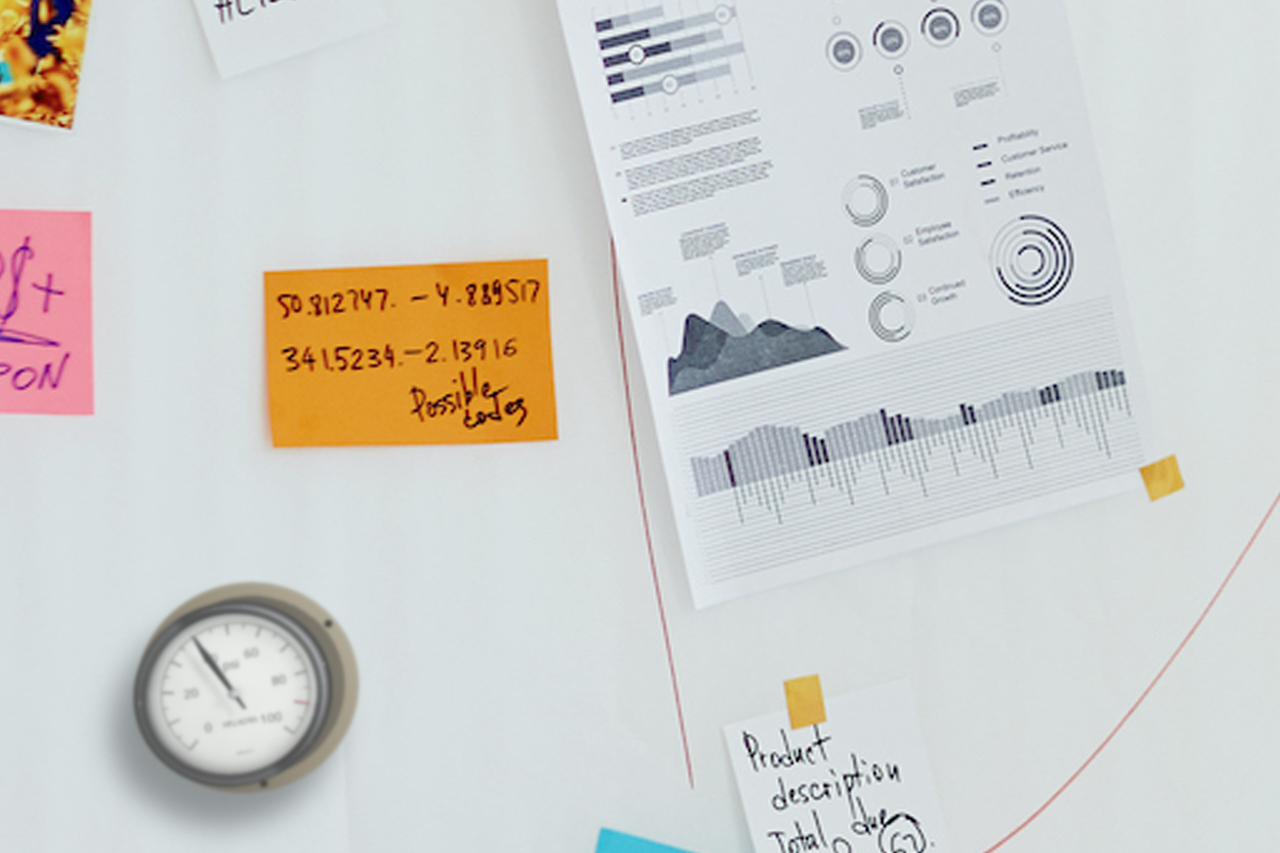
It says 40 psi
